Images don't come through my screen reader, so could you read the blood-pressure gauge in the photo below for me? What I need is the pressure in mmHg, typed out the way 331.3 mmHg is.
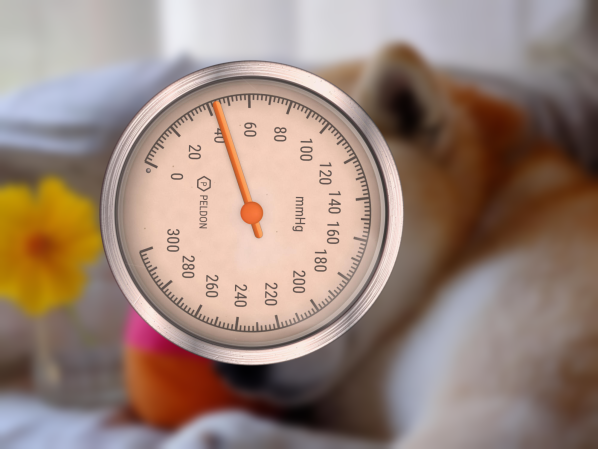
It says 44 mmHg
